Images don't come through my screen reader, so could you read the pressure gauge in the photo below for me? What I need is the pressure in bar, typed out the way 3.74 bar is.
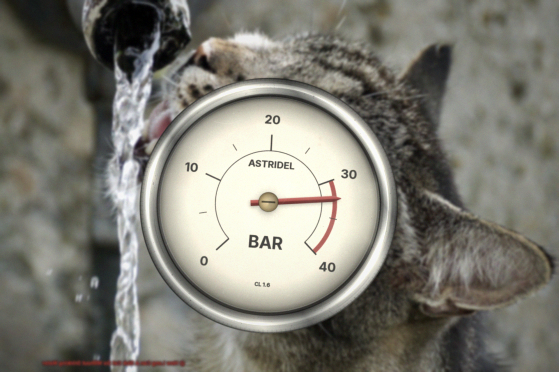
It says 32.5 bar
